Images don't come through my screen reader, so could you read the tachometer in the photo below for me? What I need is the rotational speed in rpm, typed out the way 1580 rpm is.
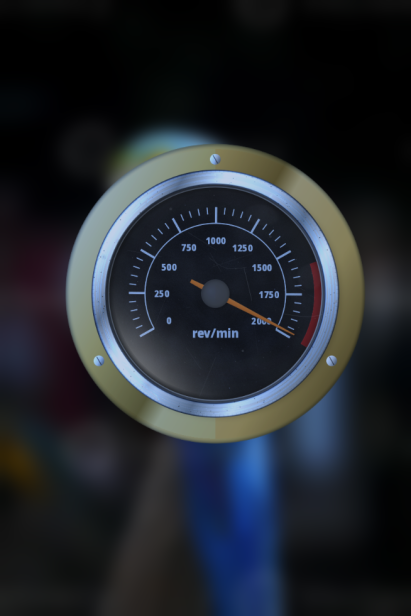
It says 1975 rpm
